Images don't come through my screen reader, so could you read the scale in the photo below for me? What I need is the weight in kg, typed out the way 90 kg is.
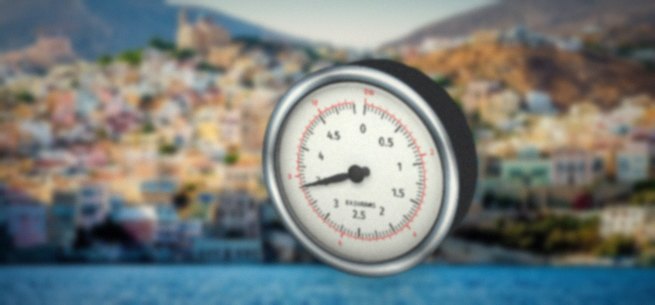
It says 3.5 kg
